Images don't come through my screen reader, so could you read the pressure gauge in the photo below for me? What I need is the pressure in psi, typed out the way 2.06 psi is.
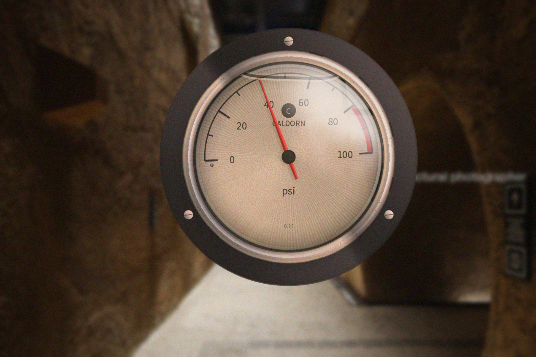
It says 40 psi
